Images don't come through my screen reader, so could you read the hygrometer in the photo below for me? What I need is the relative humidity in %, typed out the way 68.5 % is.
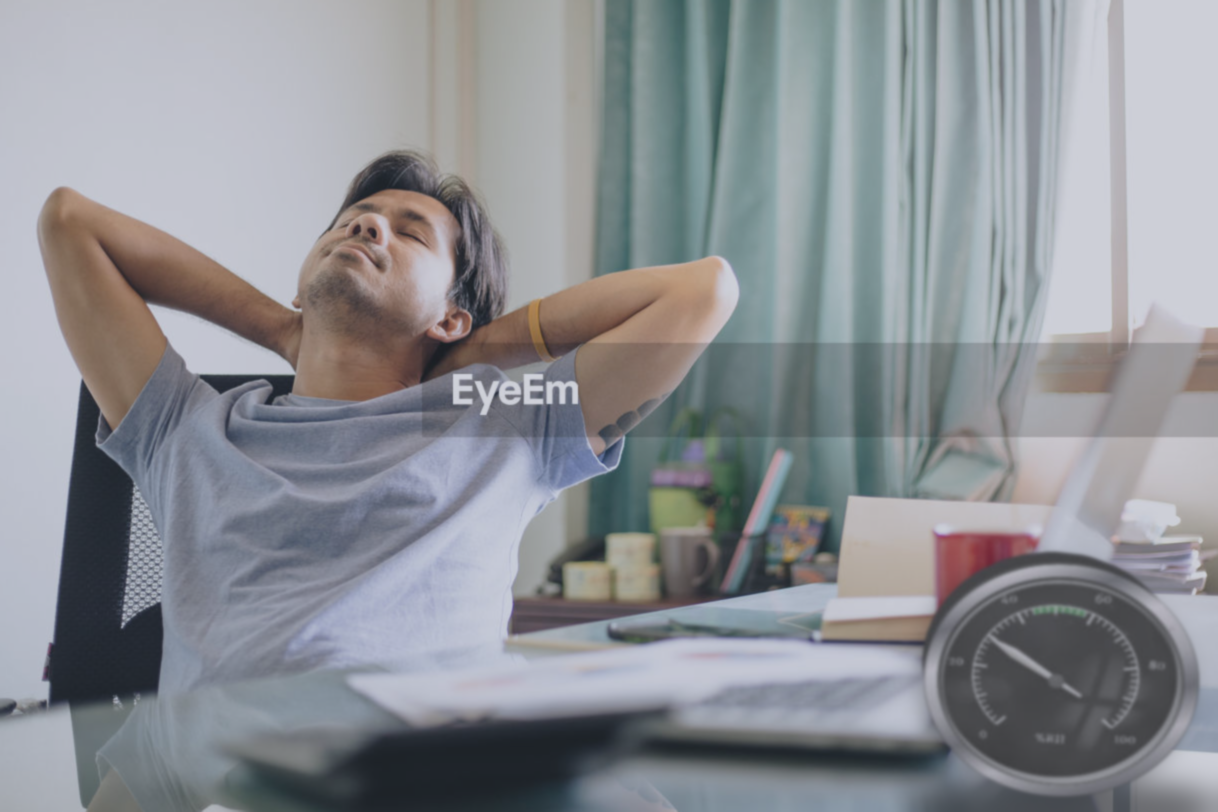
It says 30 %
